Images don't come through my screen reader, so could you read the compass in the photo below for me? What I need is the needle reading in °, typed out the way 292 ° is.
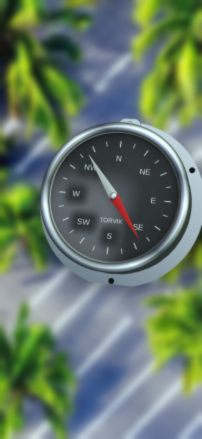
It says 142.5 °
